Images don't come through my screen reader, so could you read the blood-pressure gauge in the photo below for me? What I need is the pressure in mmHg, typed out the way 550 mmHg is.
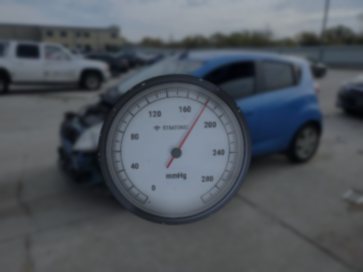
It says 180 mmHg
